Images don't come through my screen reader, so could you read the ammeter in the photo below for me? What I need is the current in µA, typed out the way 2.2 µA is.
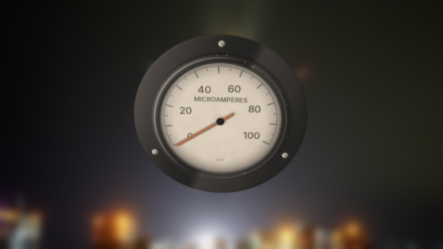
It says 0 µA
